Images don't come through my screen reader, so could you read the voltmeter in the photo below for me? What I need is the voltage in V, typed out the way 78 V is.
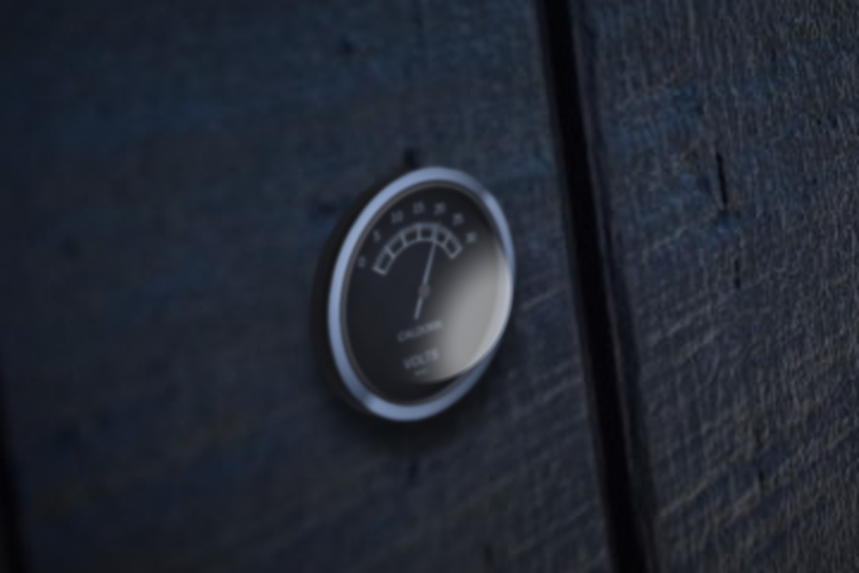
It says 20 V
